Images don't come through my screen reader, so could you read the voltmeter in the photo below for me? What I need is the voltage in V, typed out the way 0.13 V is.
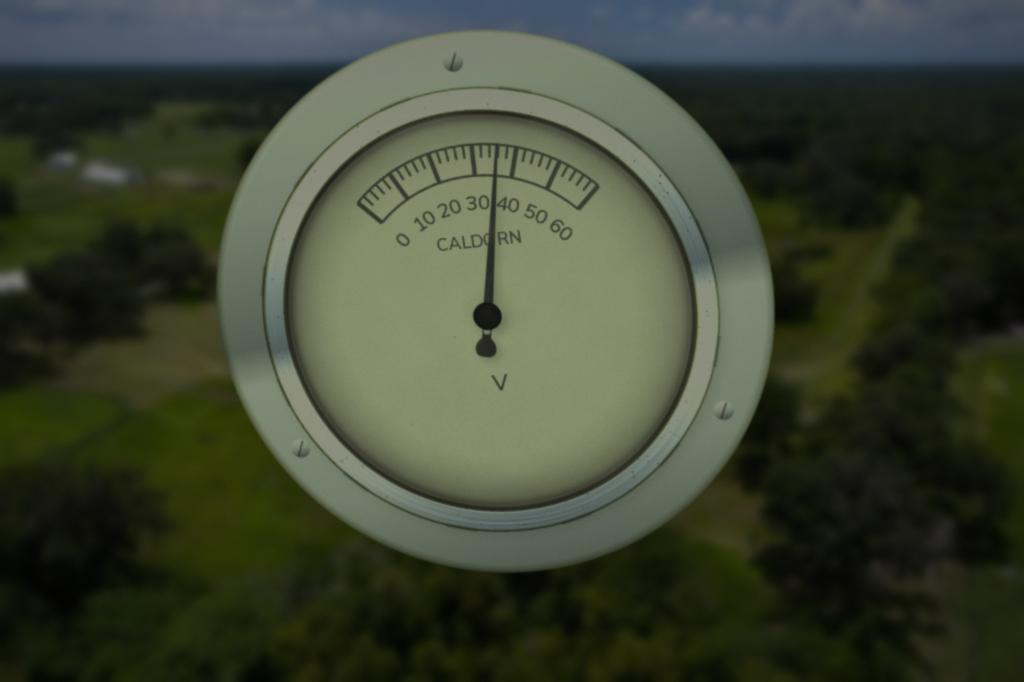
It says 36 V
